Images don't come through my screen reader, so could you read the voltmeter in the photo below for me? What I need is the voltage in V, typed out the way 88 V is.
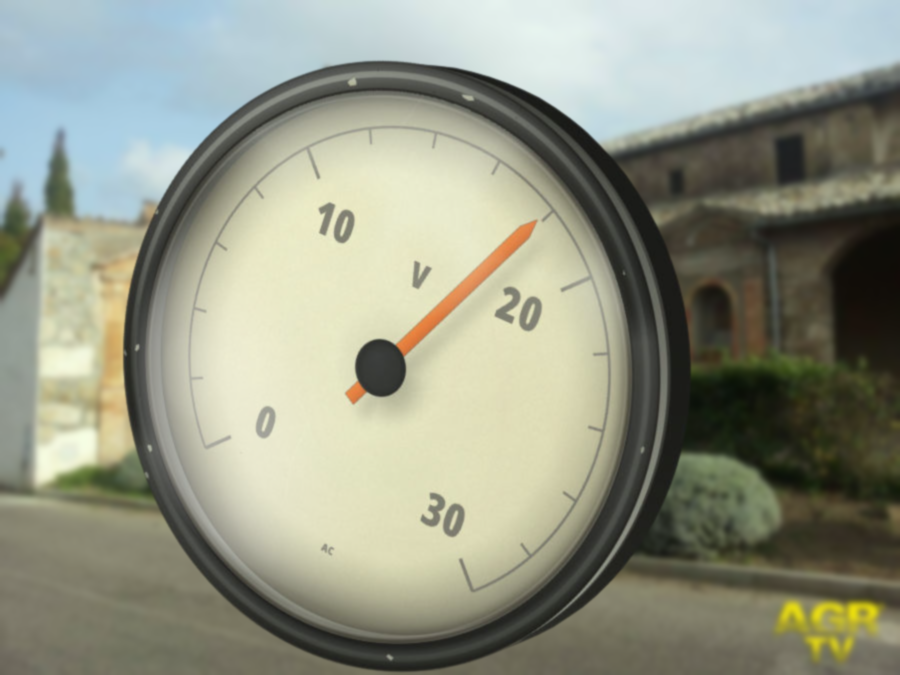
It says 18 V
